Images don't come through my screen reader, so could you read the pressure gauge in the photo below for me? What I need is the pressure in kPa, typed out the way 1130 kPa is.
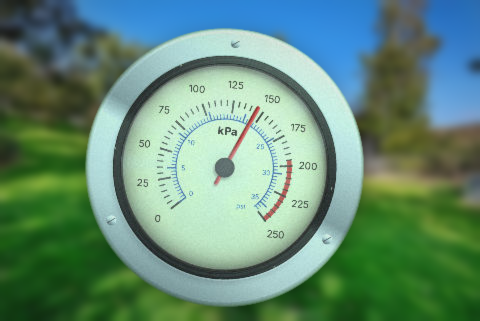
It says 145 kPa
